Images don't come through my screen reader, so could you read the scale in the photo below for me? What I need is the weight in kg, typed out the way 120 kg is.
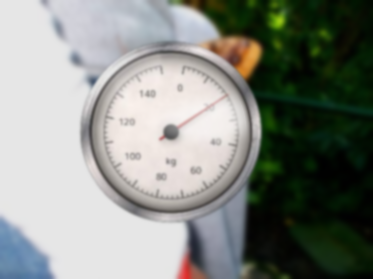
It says 20 kg
